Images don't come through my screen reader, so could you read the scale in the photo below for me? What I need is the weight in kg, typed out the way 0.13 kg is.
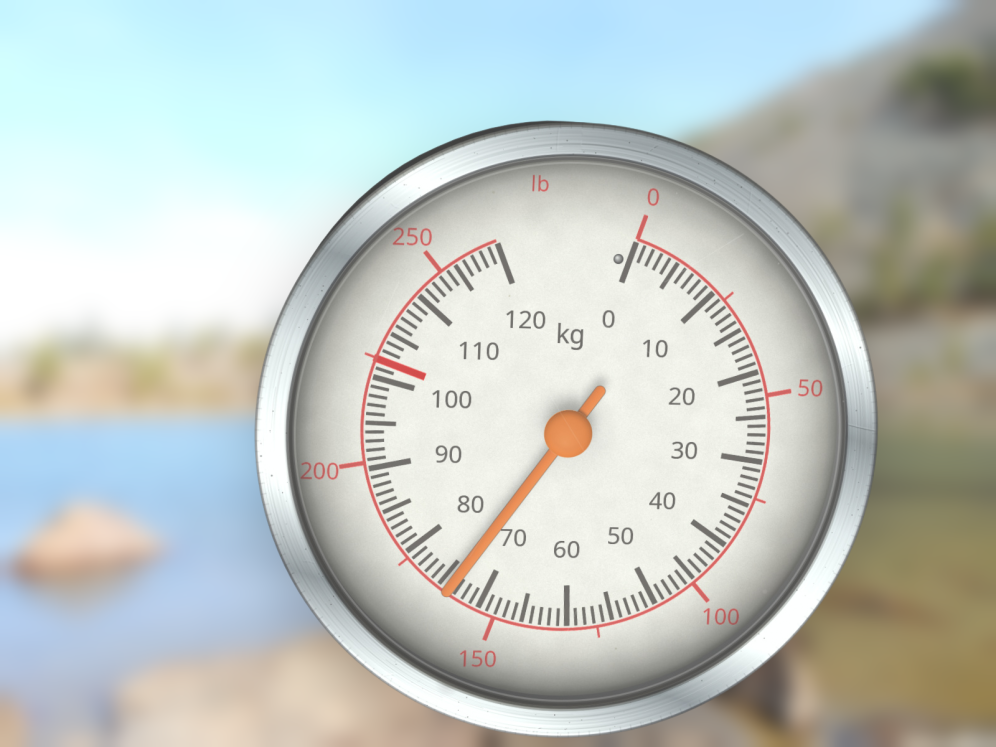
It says 74 kg
